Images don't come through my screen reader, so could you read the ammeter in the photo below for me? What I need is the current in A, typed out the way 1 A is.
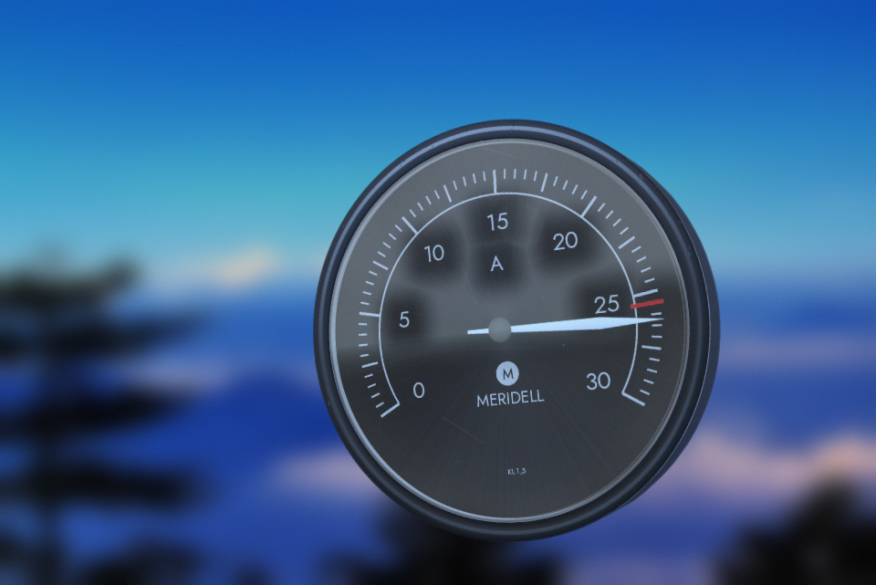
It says 26.25 A
